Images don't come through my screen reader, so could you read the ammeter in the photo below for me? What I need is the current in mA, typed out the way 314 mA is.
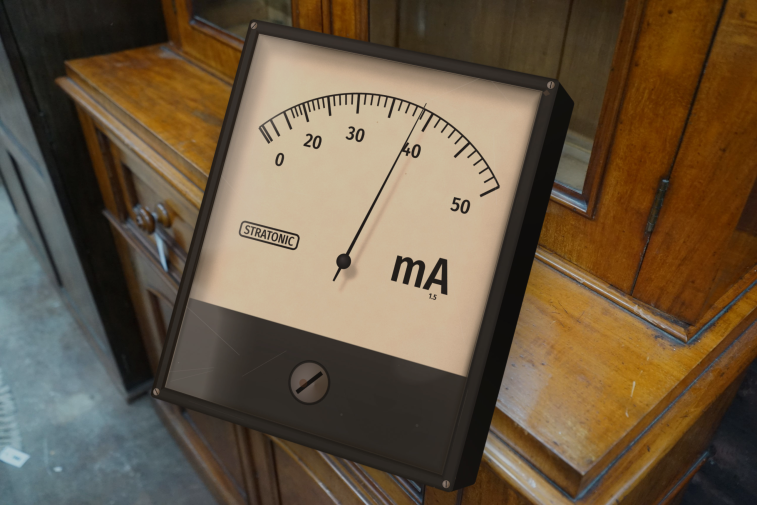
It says 39 mA
